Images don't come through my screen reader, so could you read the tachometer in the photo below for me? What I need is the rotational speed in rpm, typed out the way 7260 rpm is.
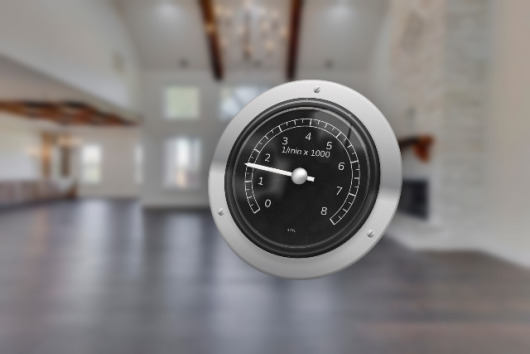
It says 1500 rpm
